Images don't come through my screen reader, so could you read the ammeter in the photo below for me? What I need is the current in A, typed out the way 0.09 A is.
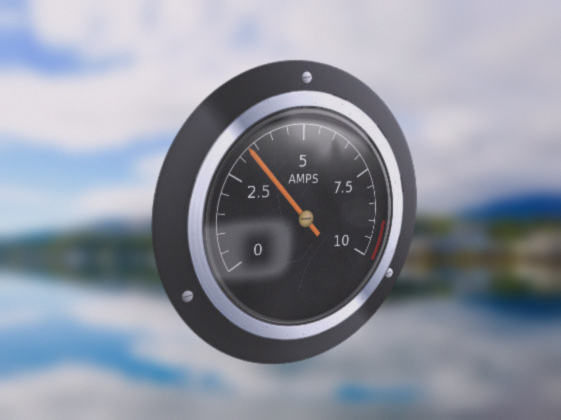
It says 3.25 A
